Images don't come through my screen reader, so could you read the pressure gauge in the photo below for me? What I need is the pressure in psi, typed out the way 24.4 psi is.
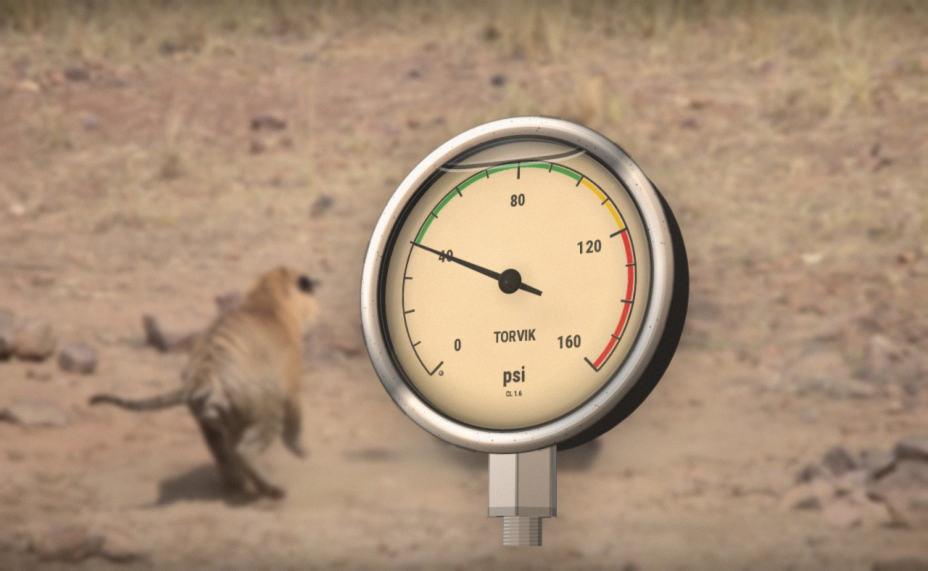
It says 40 psi
